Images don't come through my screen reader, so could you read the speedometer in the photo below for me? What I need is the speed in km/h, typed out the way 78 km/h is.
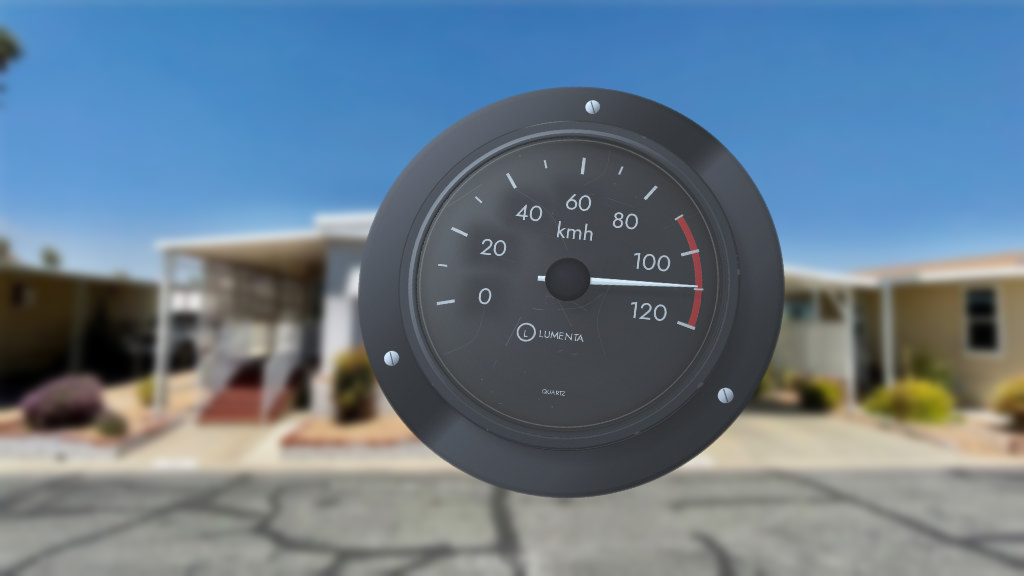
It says 110 km/h
